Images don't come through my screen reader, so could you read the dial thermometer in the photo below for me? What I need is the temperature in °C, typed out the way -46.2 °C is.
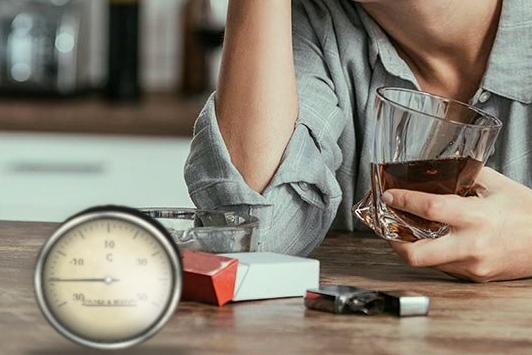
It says -20 °C
